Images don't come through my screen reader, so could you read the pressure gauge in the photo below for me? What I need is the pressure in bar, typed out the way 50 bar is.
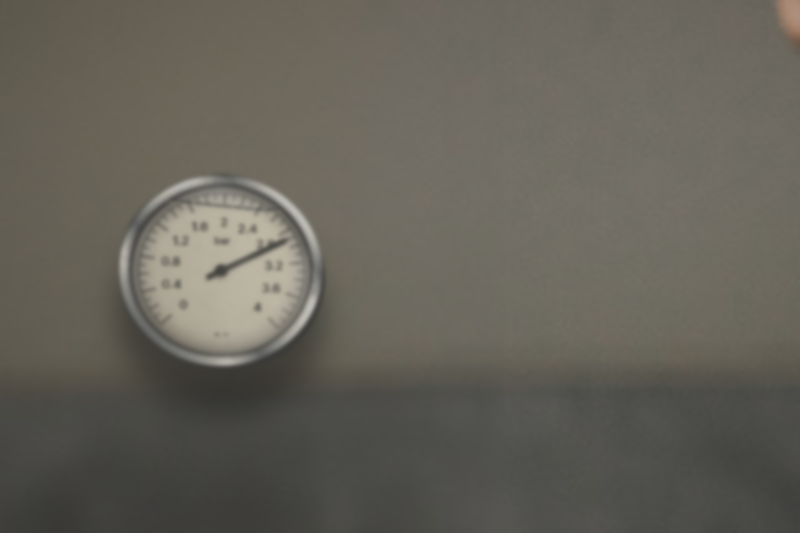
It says 2.9 bar
